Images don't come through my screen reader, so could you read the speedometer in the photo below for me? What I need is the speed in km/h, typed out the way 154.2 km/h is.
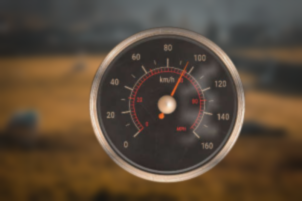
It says 95 km/h
